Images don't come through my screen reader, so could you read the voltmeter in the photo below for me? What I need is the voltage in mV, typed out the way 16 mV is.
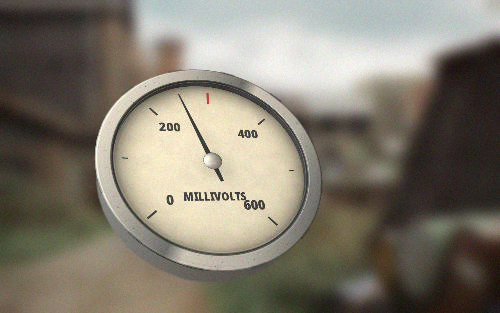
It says 250 mV
